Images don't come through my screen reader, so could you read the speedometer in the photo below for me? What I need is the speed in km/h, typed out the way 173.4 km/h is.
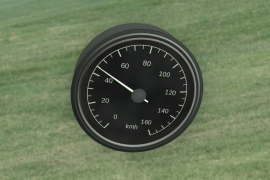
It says 45 km/h
